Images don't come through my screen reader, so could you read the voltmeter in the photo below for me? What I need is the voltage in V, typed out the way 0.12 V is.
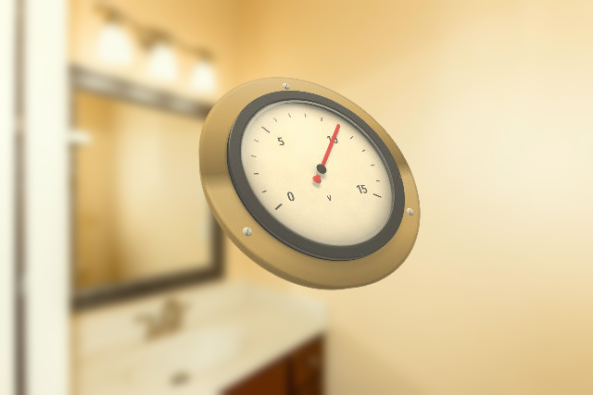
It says 10 V
